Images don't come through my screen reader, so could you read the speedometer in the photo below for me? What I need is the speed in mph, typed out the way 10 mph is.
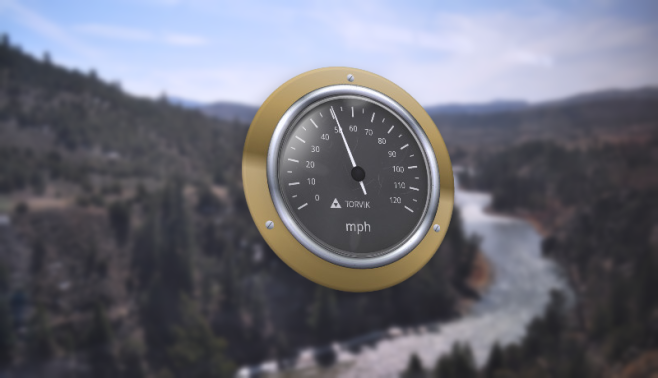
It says 50 mph
